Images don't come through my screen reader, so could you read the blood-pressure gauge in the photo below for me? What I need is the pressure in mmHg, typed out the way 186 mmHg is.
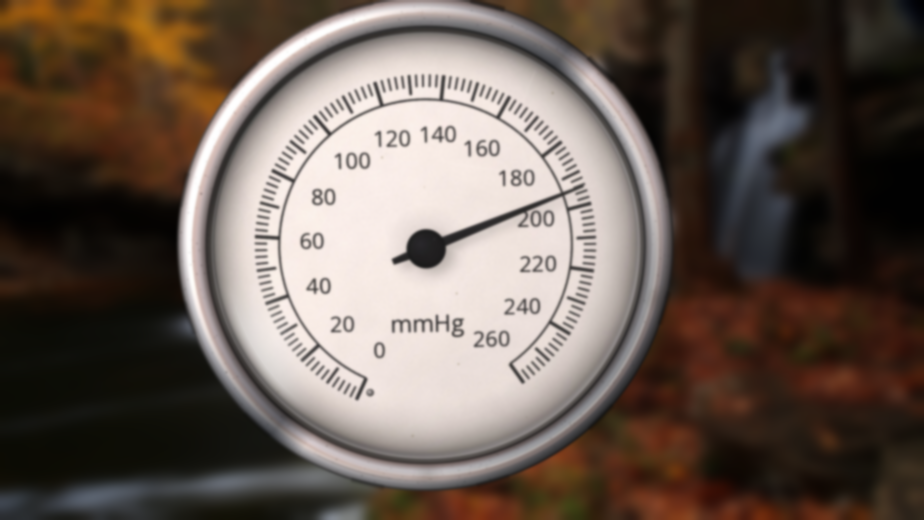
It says 194 mmHg
